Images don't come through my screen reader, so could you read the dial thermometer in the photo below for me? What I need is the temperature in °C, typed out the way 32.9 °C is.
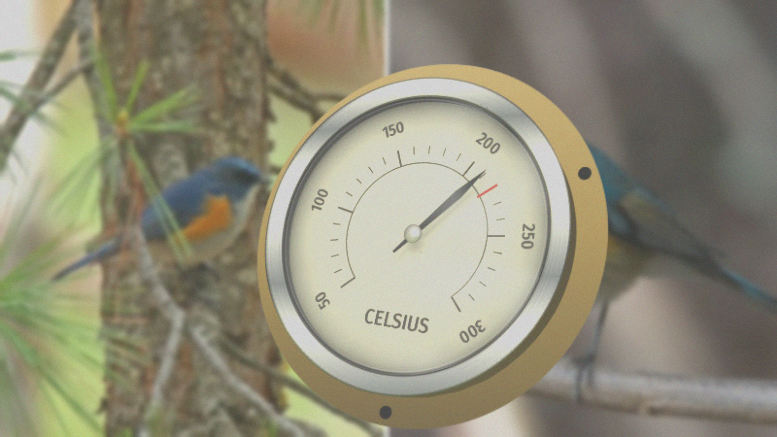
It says 210 °C
